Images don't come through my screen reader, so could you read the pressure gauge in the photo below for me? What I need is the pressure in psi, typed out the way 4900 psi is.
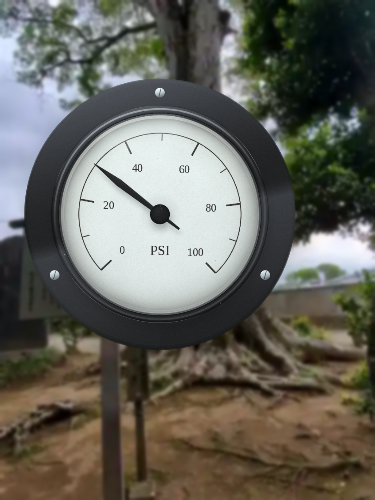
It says 30 psi
